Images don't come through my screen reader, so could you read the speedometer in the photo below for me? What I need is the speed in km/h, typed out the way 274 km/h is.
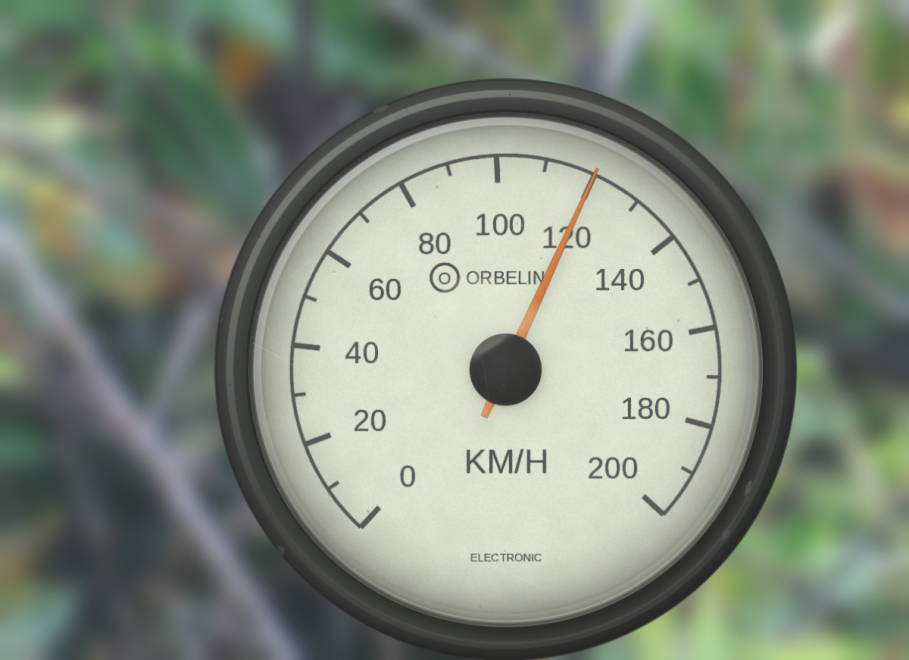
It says 120 km/h
